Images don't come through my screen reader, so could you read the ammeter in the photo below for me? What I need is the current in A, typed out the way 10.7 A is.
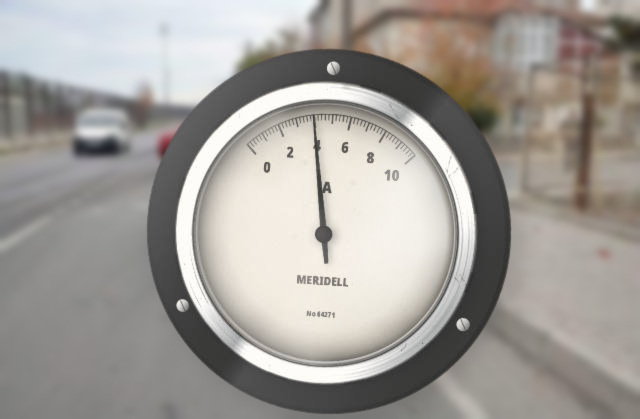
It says 4 A
